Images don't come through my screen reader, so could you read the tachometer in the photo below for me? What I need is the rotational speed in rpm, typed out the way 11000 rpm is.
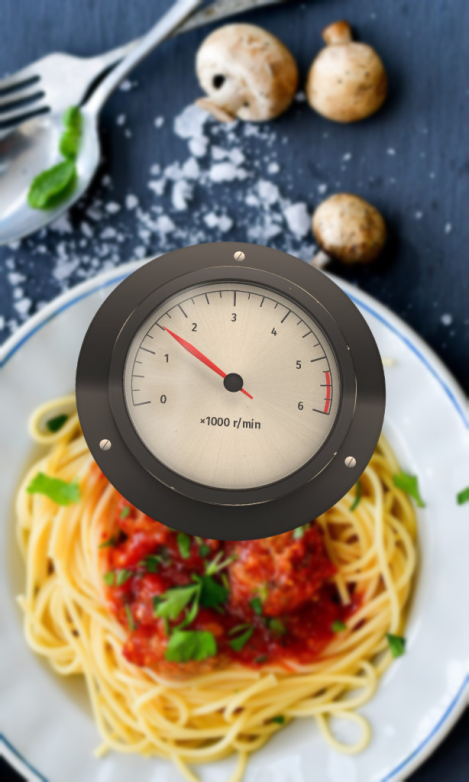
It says 1500 rpm
